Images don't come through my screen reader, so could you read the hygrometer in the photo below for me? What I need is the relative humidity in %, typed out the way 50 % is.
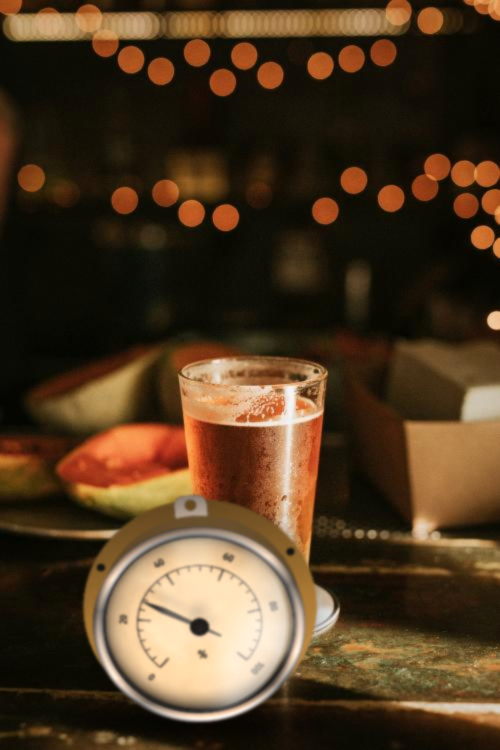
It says 28 %
